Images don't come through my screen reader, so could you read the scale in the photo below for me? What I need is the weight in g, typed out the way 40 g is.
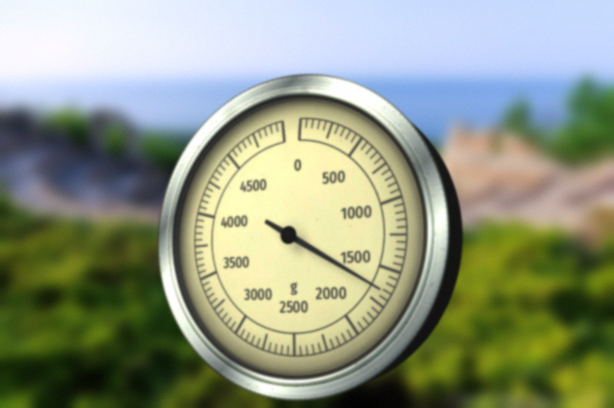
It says 1650 g
